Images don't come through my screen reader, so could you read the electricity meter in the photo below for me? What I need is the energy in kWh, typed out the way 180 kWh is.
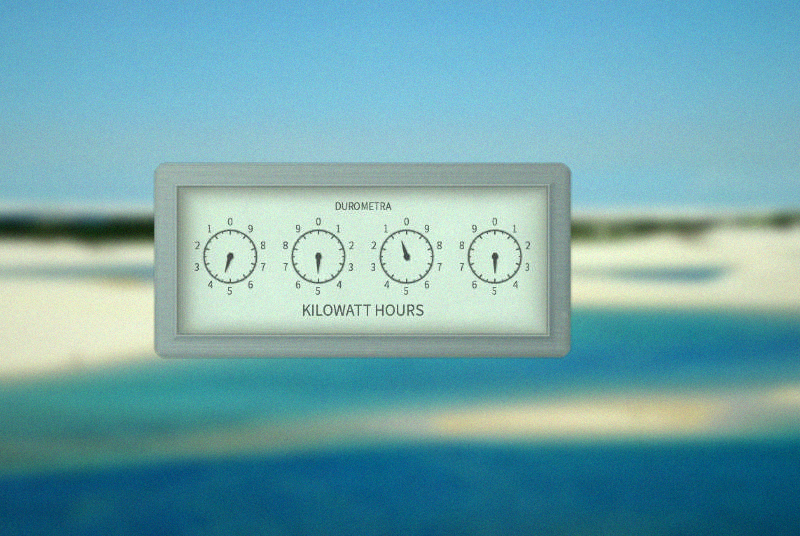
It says 4505 kWh
